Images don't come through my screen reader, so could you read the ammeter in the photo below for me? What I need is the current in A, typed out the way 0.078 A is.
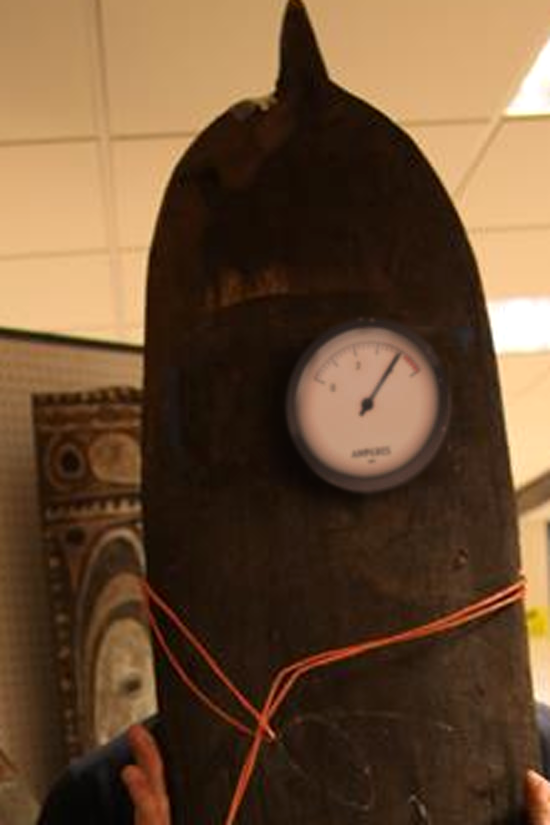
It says 4 A
